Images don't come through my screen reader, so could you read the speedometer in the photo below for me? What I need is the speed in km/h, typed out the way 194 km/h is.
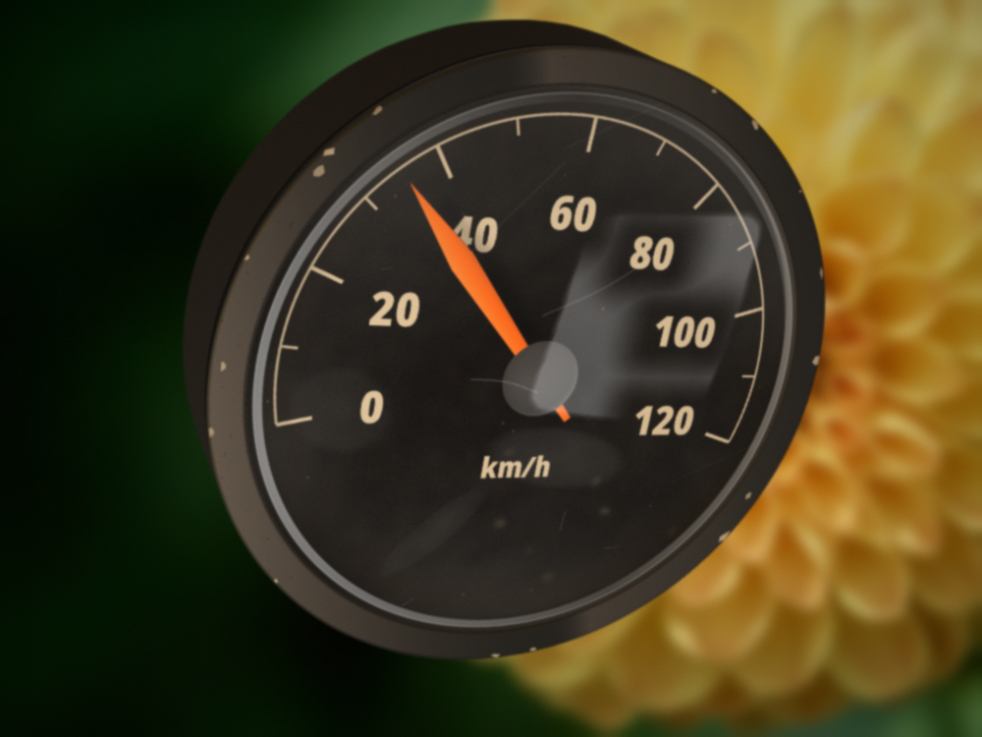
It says 35 km/h
